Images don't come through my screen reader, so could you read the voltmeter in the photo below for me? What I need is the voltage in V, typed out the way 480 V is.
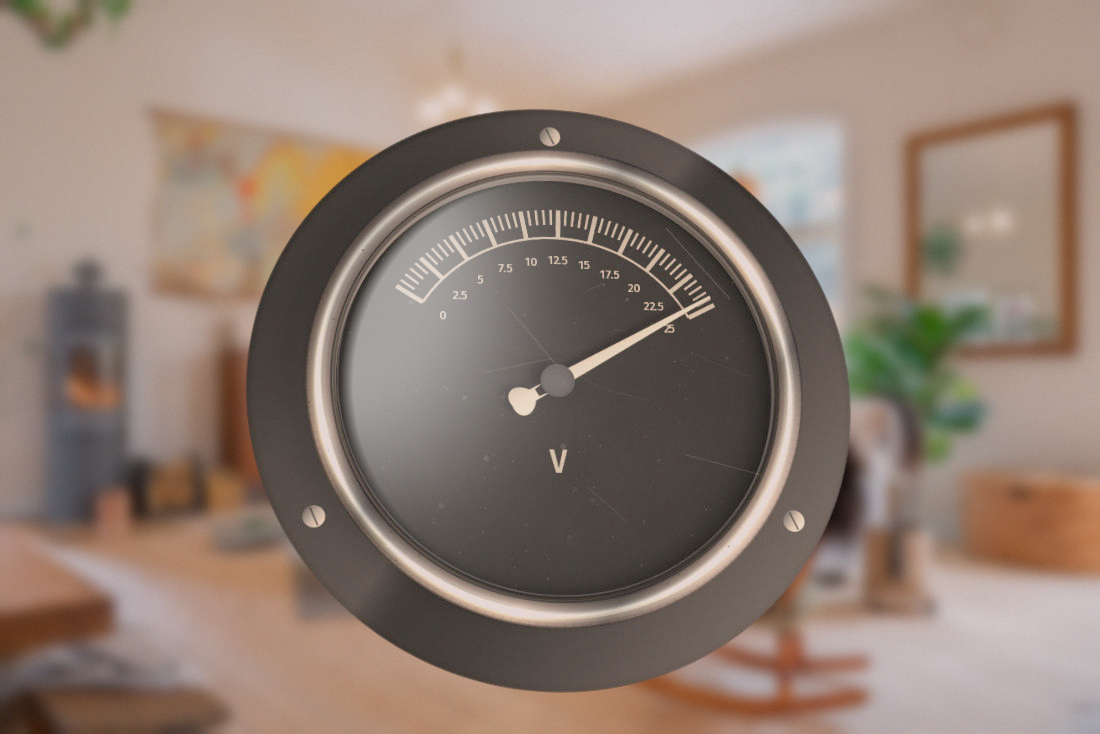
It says 24.5 V
